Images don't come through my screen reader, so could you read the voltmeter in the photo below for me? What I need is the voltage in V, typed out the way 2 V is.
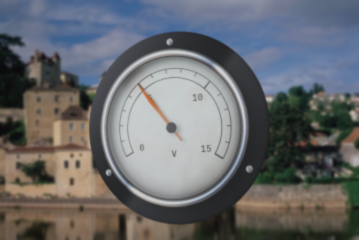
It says 5 V
